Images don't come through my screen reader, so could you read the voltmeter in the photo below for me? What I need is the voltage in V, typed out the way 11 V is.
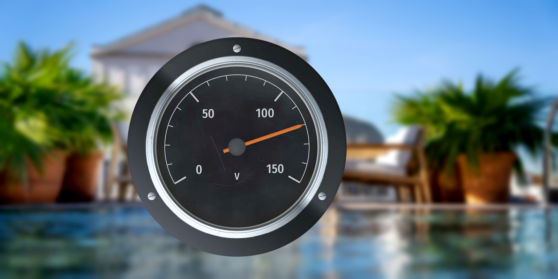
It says 120 V
